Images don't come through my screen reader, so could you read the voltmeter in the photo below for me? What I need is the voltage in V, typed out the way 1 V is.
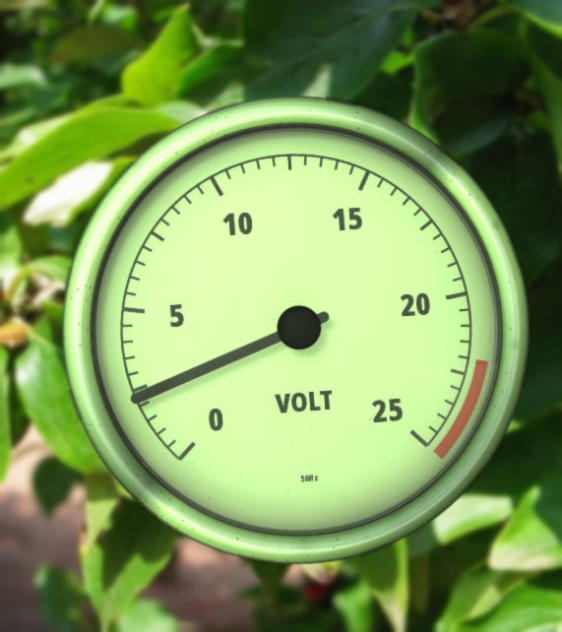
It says 2.25 V
